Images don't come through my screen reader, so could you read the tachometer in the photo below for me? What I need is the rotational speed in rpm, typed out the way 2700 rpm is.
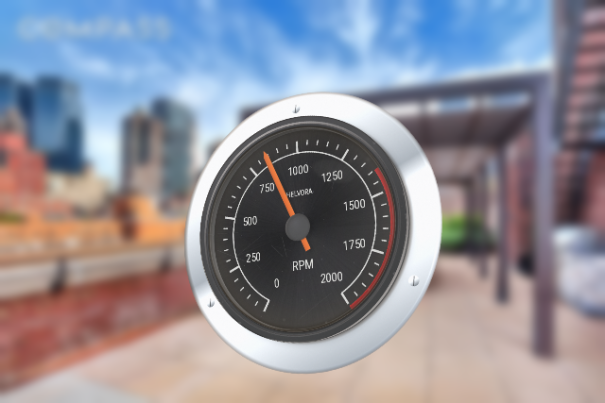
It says 850 rpm
